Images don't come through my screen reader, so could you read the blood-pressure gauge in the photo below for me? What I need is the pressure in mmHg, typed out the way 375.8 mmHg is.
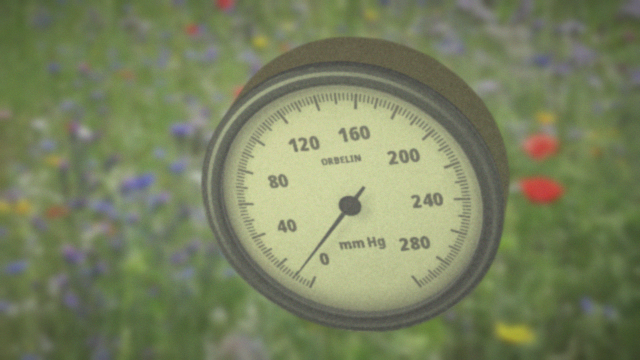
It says 10 mmHg
